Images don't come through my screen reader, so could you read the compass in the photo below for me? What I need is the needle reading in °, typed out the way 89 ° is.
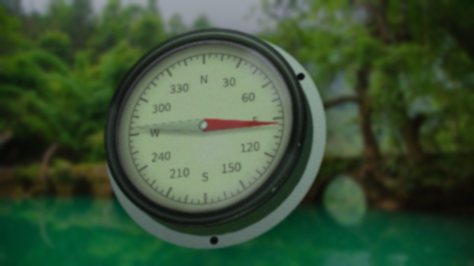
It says 95 °
